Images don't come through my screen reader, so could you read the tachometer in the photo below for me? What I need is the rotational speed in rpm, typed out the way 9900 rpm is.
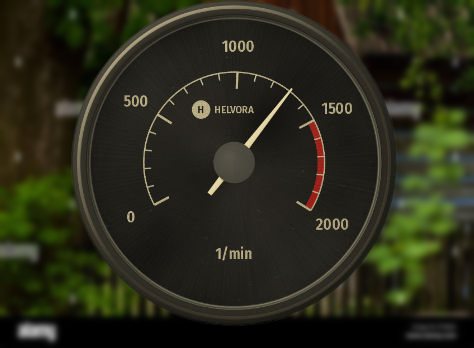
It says 1300 rpm
